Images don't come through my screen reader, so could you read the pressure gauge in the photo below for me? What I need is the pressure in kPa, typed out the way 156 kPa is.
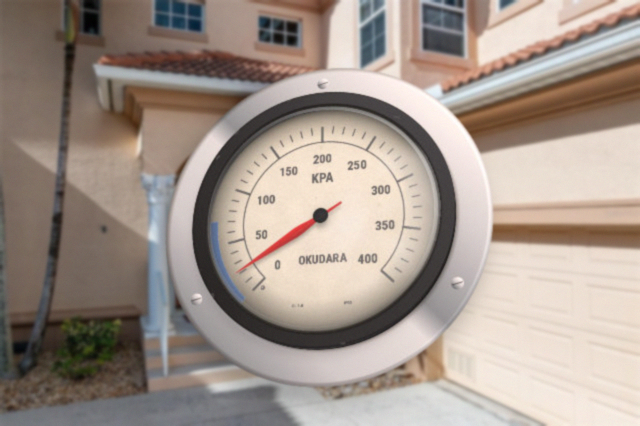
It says 20 kPa
